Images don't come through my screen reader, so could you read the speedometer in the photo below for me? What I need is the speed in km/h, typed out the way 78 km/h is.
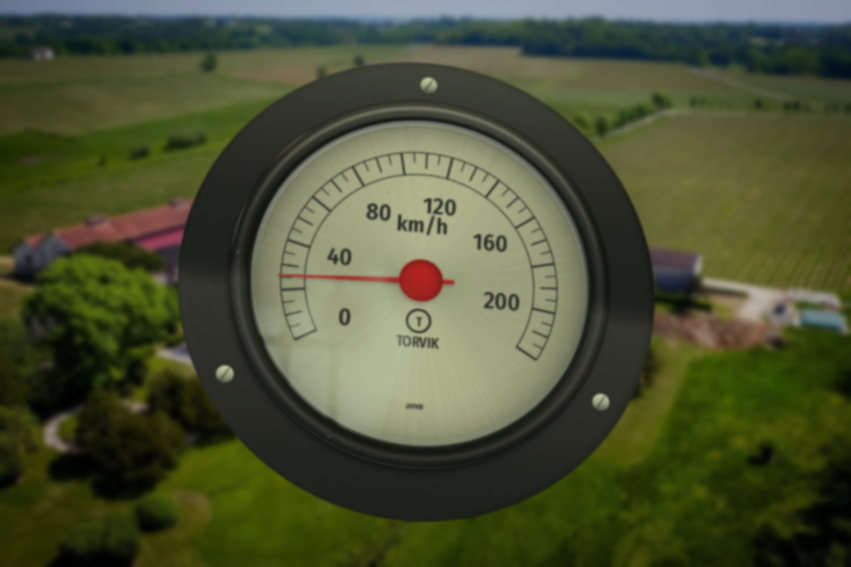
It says 25 km/h
